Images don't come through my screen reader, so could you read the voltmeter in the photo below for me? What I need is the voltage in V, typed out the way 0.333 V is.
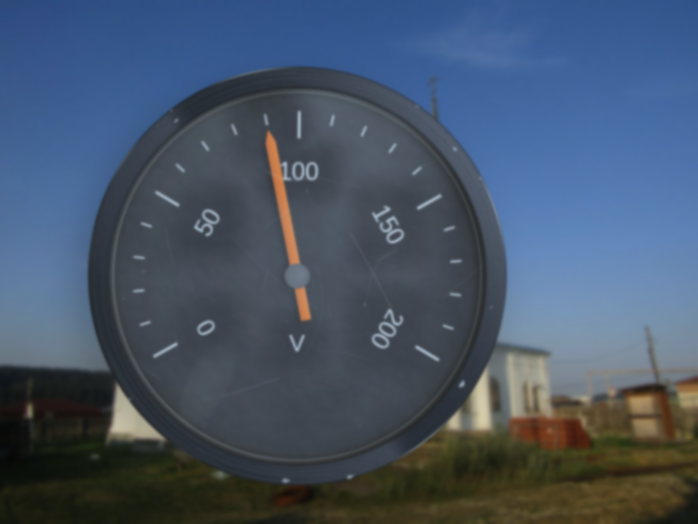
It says 90 V
